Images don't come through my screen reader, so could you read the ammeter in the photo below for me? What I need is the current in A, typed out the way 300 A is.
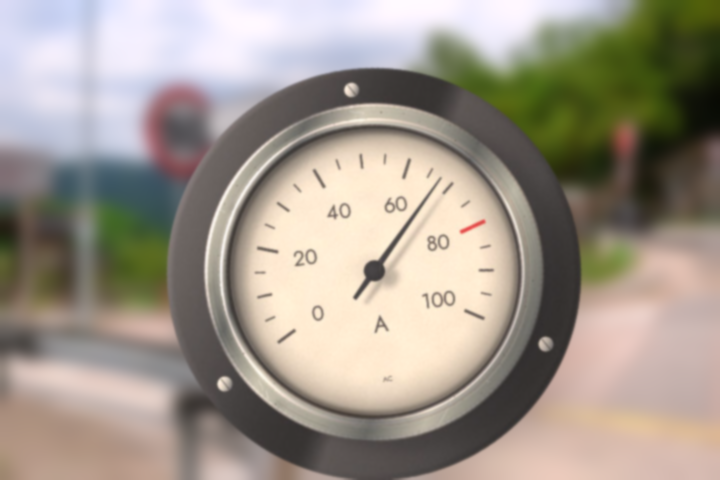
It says 67.5 A
